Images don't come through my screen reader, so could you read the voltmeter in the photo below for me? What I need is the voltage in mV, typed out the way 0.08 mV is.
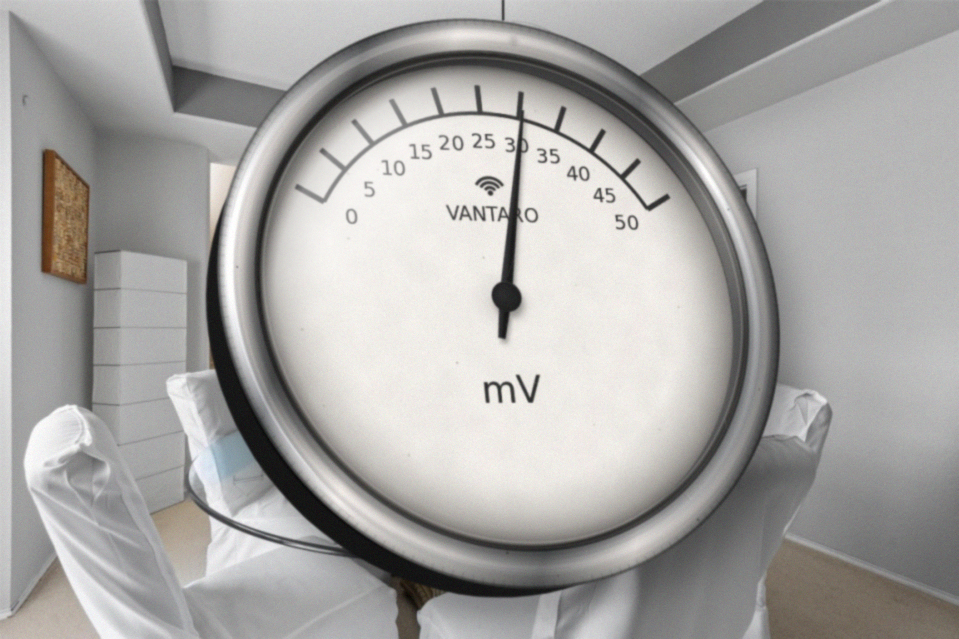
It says 30 mV
